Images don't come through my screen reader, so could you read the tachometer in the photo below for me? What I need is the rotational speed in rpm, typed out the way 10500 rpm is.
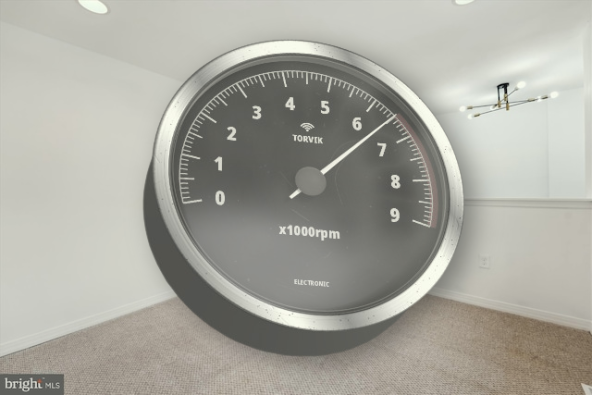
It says 6500 rpm
